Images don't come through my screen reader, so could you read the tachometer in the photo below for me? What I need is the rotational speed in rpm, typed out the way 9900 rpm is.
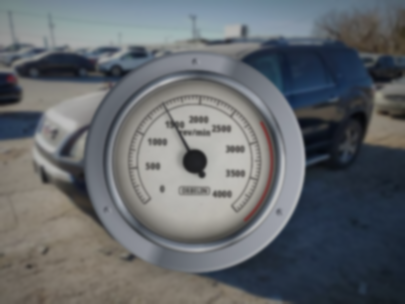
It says 1500 rpm
